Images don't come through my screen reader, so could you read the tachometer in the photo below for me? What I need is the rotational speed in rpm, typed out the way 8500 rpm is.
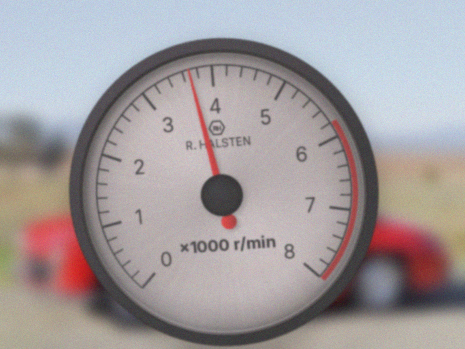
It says 3700 rpm
